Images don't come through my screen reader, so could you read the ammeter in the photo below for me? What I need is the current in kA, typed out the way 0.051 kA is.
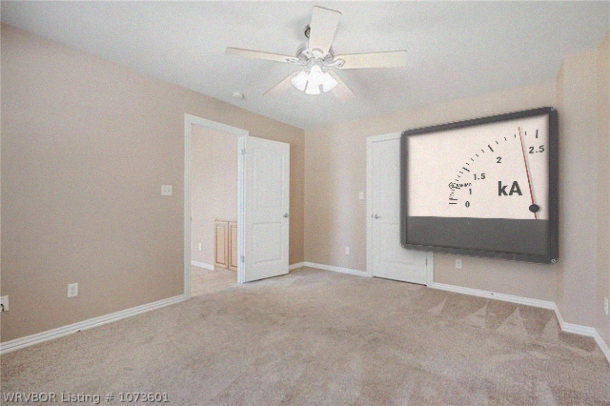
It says 2.35 kA
